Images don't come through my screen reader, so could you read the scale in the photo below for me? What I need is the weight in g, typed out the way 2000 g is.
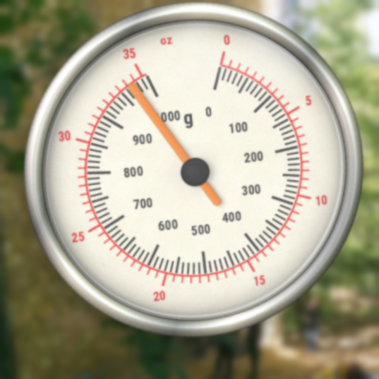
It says 970 g
